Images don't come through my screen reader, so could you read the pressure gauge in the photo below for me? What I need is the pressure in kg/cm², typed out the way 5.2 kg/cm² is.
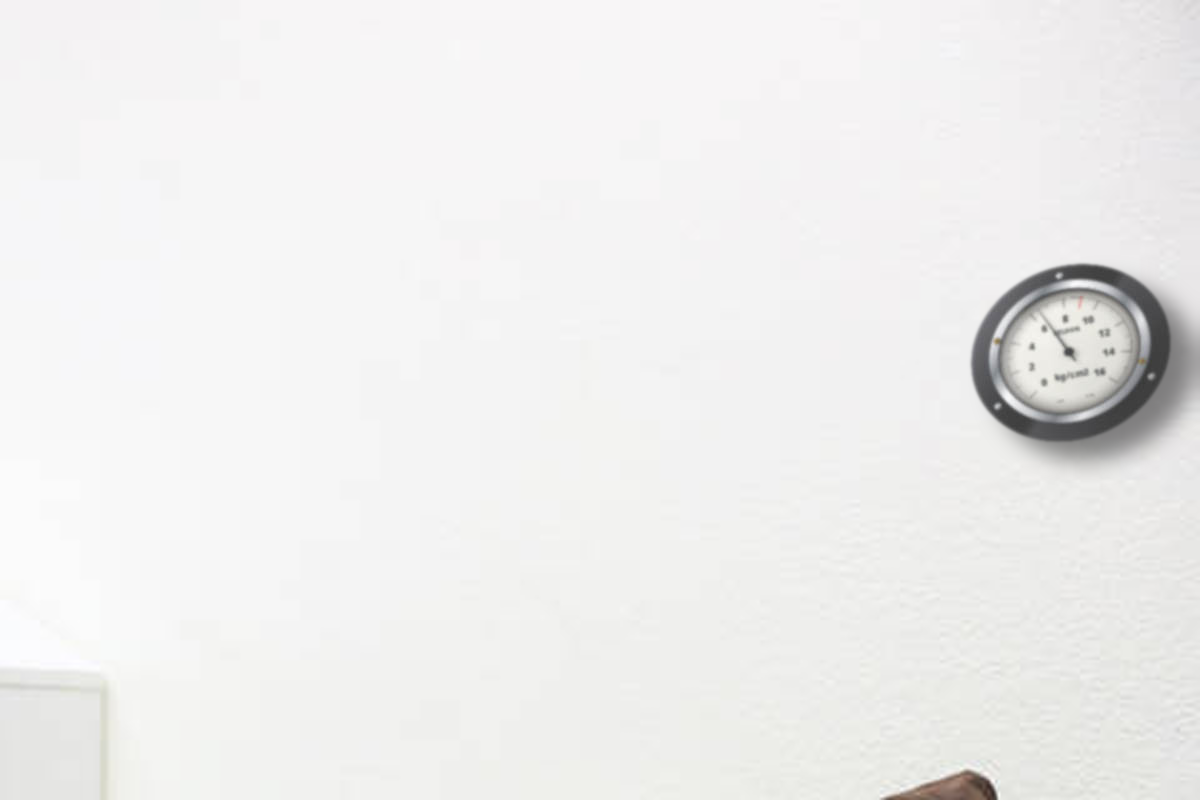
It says 6.5 kg/cm²
